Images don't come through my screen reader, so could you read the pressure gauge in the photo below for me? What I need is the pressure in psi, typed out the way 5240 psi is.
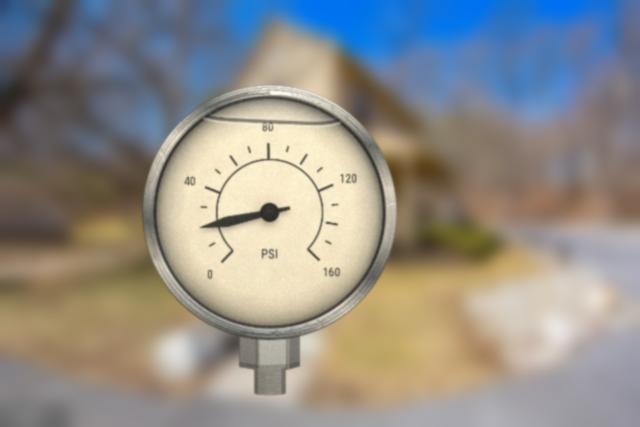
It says 20 psi
